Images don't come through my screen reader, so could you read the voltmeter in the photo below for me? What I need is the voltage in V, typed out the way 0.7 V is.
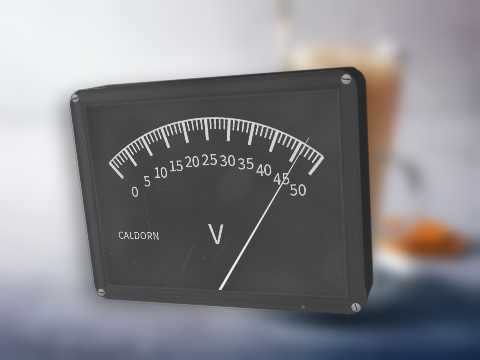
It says 46 V
